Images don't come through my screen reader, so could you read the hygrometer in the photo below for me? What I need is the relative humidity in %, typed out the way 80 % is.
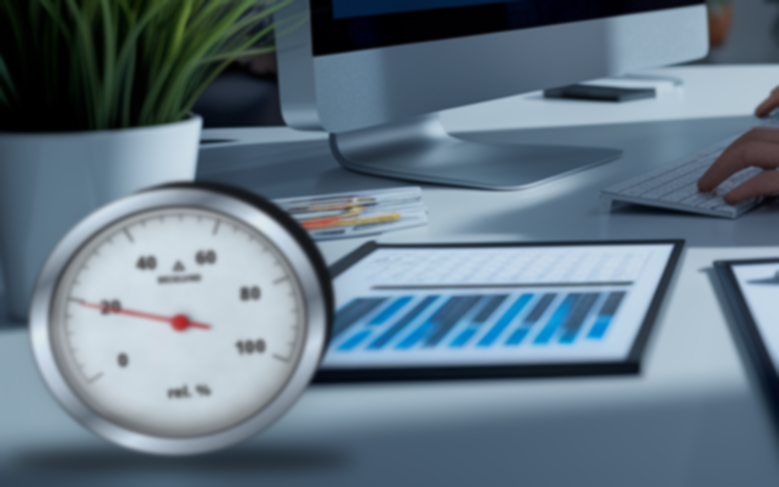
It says 20 %
